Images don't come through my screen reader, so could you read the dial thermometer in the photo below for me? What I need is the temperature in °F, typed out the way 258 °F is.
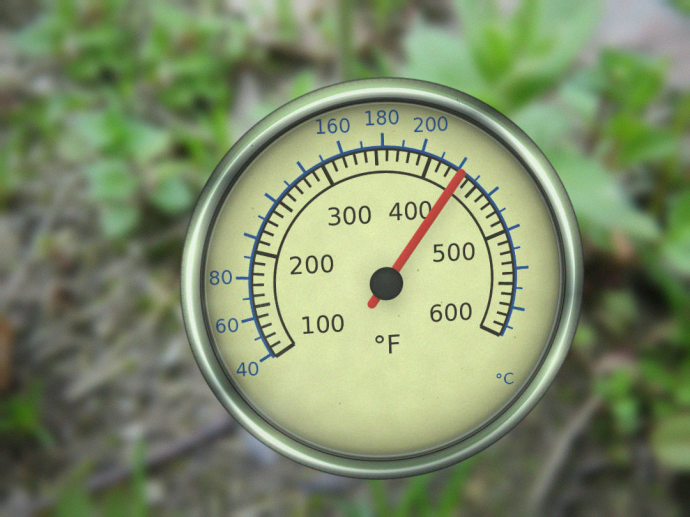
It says 430 °F
